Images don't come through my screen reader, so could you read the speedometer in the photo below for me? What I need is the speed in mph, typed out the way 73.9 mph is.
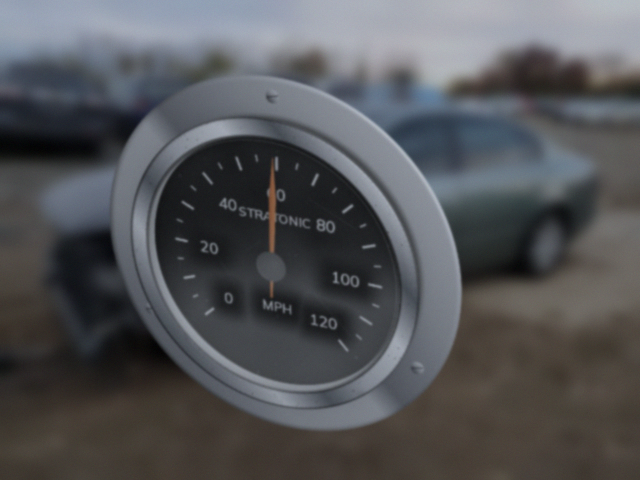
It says 60 mph
